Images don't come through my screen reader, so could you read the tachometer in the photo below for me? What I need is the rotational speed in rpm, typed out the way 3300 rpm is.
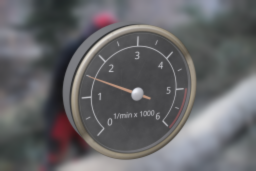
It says 1500 rpm
